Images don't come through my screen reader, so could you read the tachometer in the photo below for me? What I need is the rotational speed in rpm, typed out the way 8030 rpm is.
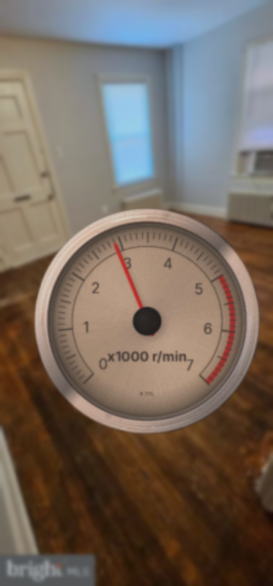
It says 2900 rpm
